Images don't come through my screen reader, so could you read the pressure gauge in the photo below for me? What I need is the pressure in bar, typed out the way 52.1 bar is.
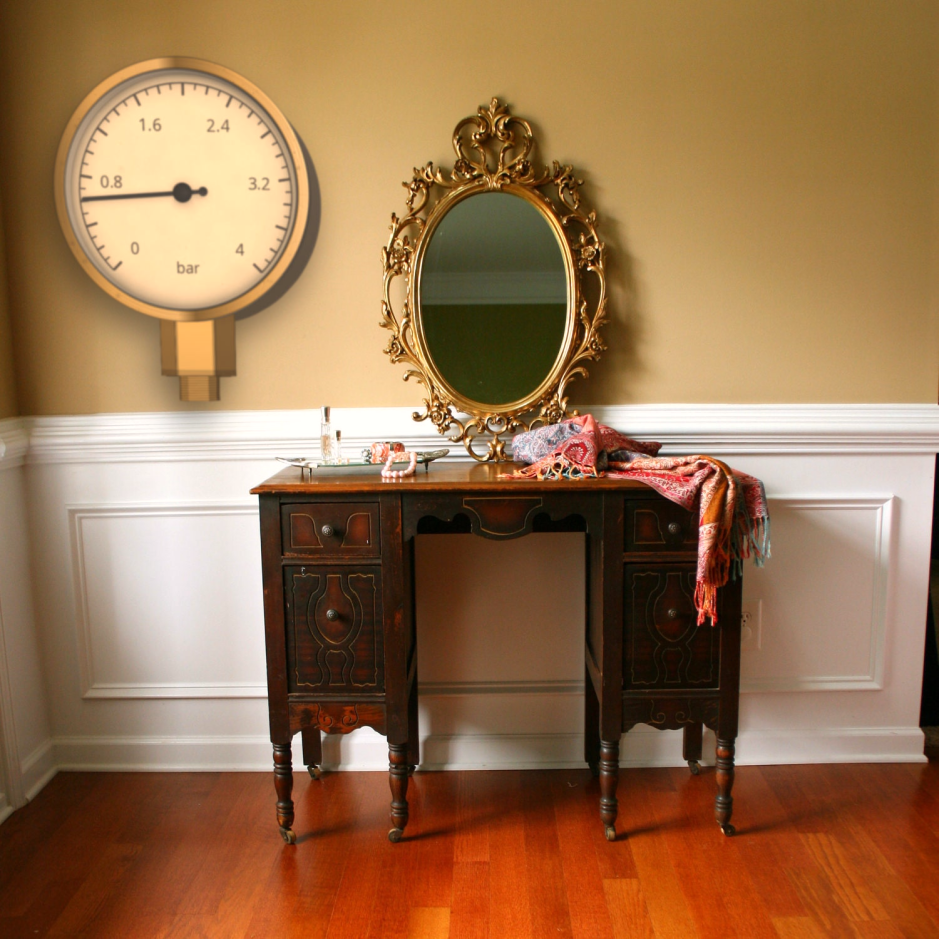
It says 0.6 bar
